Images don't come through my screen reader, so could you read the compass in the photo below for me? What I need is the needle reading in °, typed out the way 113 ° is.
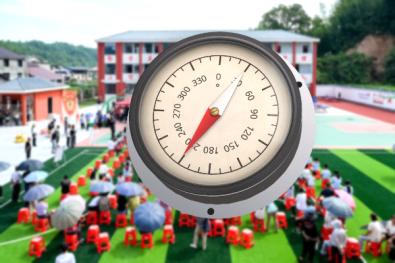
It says 210 °
